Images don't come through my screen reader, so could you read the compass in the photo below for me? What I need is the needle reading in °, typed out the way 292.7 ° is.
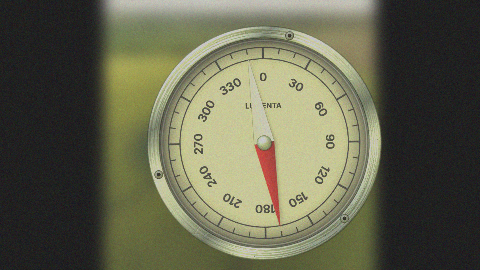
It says 170 °
